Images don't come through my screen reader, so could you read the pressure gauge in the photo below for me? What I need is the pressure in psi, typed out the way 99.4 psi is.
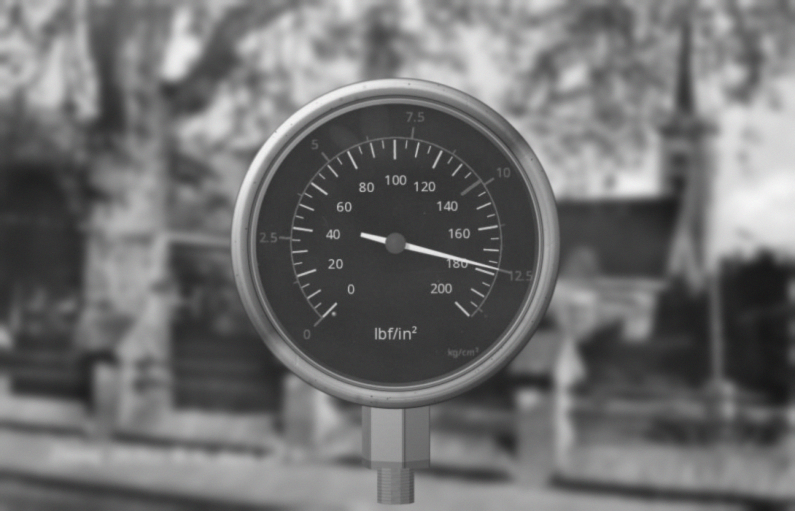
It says 177.5 psi
